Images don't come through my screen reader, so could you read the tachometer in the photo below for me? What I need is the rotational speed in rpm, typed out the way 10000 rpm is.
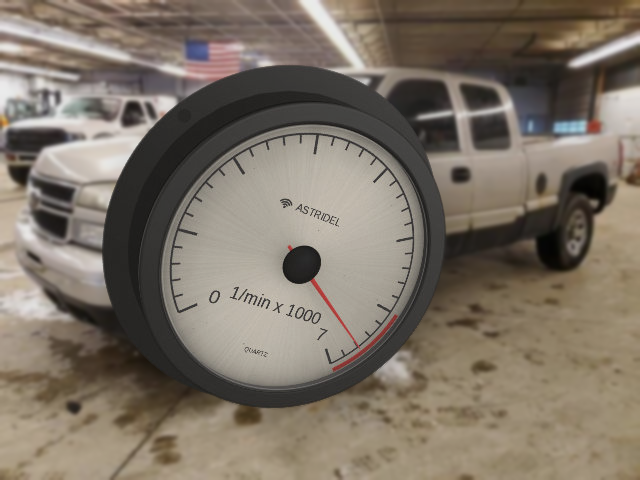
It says 6600 rpm
